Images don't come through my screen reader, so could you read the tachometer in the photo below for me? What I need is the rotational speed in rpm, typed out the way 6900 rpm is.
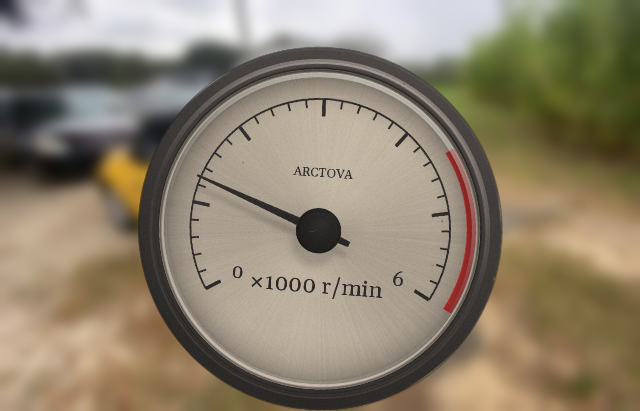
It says 1300 rpm
